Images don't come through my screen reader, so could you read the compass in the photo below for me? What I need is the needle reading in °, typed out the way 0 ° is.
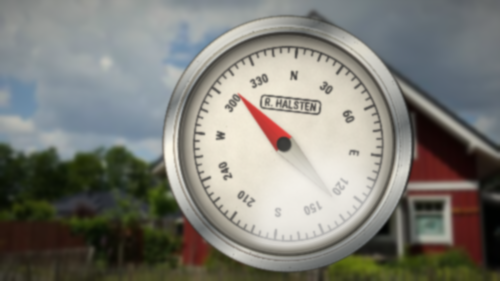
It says 310 °
